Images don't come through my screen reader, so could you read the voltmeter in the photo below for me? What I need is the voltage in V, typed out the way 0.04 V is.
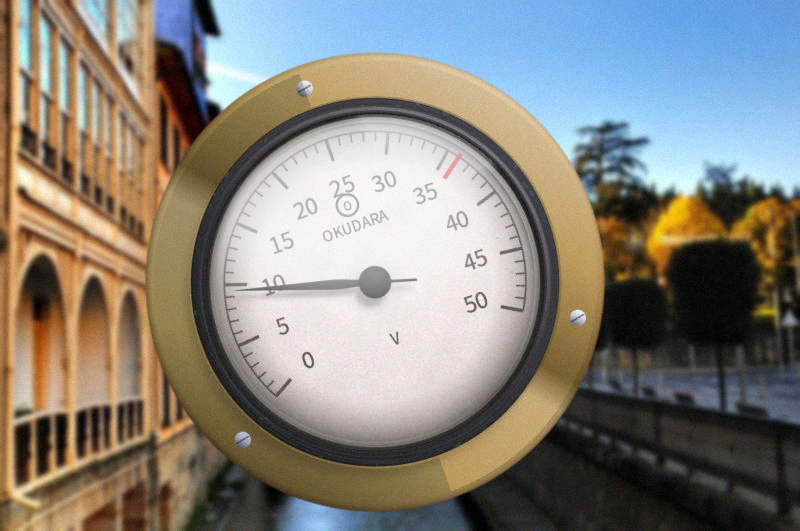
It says 9.5 V
